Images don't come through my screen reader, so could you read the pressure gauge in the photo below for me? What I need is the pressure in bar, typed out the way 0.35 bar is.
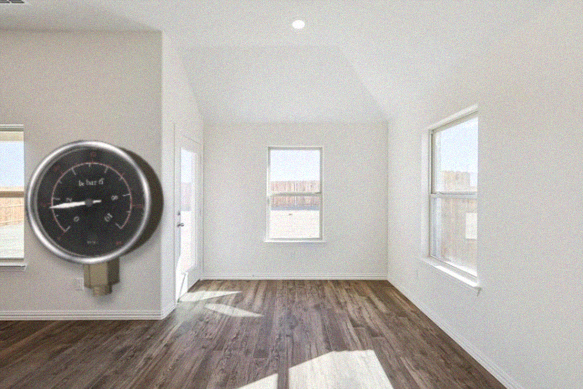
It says 1.5 bar
